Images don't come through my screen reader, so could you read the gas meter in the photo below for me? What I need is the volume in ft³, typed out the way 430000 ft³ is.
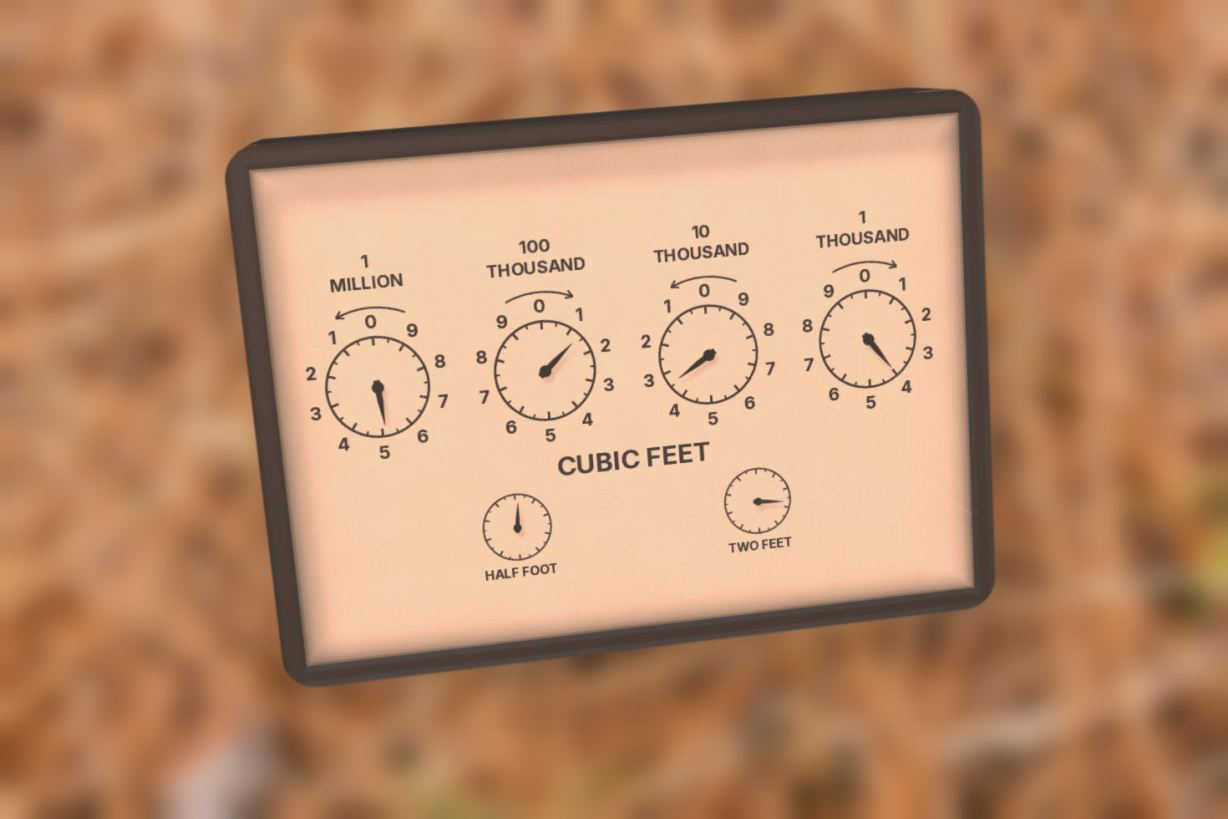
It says 513400 ft³
